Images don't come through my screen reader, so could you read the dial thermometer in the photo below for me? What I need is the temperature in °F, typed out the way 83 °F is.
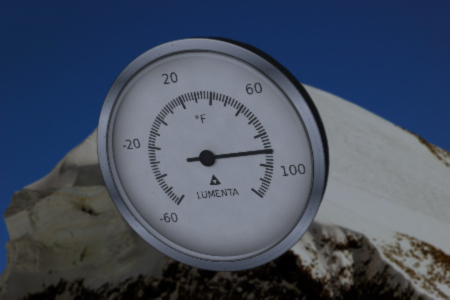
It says 90 °F
